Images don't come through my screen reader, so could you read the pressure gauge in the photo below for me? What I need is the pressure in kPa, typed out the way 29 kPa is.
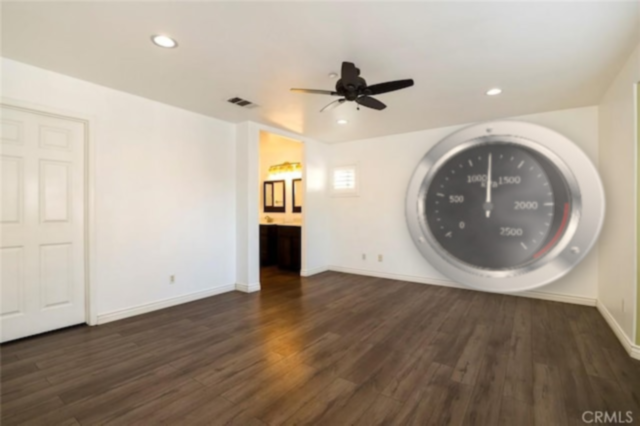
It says 1200 kPa
